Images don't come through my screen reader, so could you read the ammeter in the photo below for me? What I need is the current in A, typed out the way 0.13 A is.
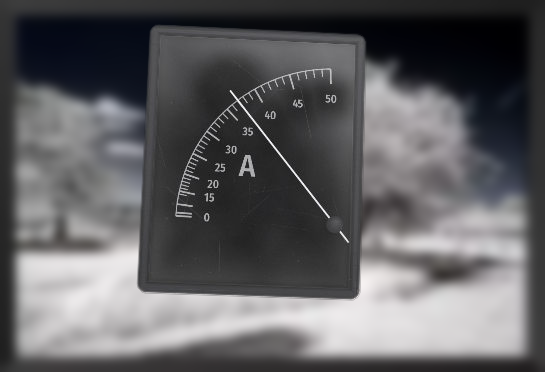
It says 37 A
